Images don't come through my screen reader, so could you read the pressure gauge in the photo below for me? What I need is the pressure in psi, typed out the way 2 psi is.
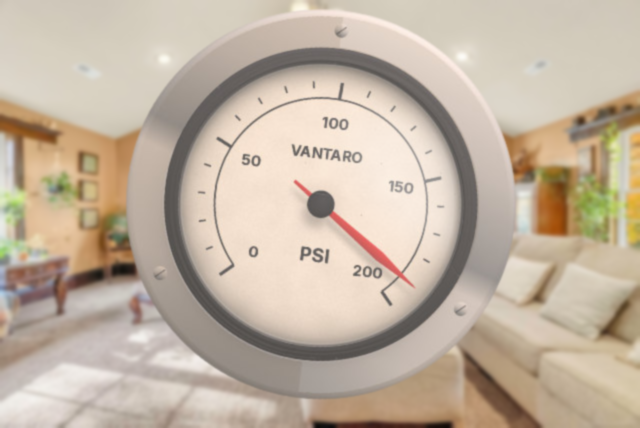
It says 190 psi
